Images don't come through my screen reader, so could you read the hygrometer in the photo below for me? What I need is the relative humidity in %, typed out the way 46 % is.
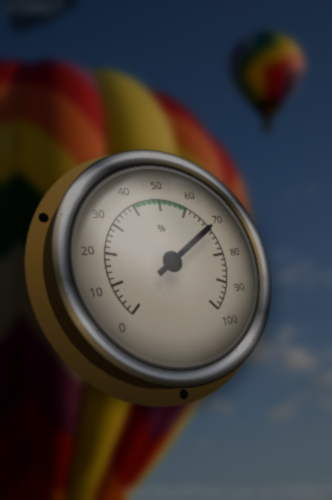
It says 70 %
